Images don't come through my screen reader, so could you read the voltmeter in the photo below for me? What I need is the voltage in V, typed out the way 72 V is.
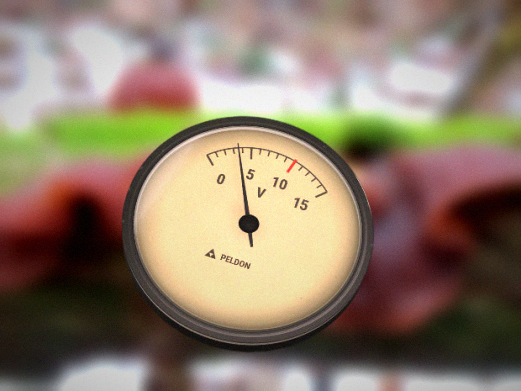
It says 3.5 V
